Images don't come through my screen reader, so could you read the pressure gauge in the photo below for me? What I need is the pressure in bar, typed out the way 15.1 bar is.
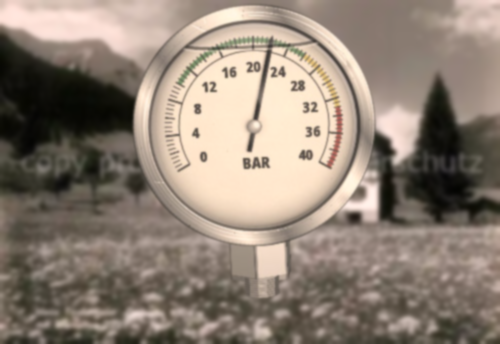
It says 22 bar
